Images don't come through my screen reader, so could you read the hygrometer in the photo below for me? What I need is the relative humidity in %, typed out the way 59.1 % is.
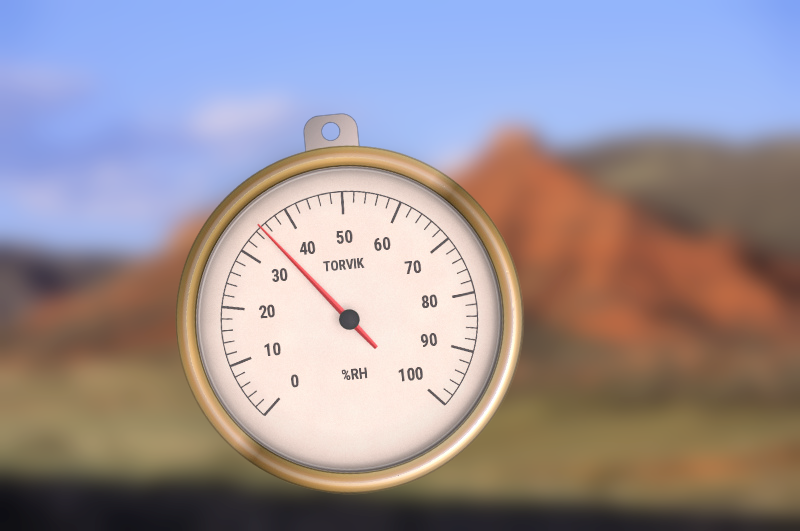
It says 35 %
